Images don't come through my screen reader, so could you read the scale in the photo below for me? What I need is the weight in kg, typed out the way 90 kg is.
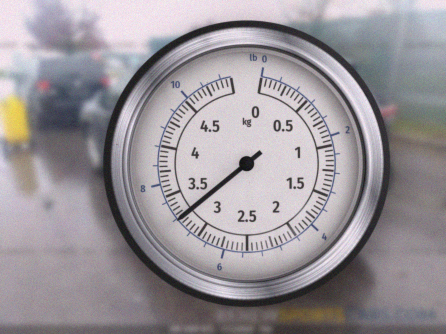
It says 3.25 kg
